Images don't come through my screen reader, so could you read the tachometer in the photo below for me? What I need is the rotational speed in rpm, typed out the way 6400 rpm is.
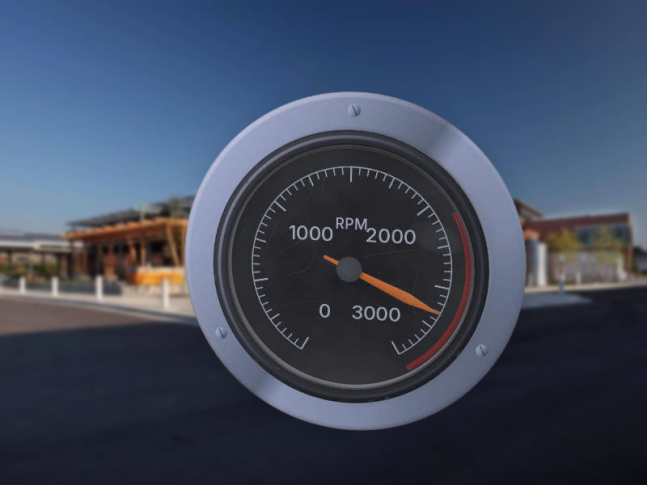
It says 2650 rpm
